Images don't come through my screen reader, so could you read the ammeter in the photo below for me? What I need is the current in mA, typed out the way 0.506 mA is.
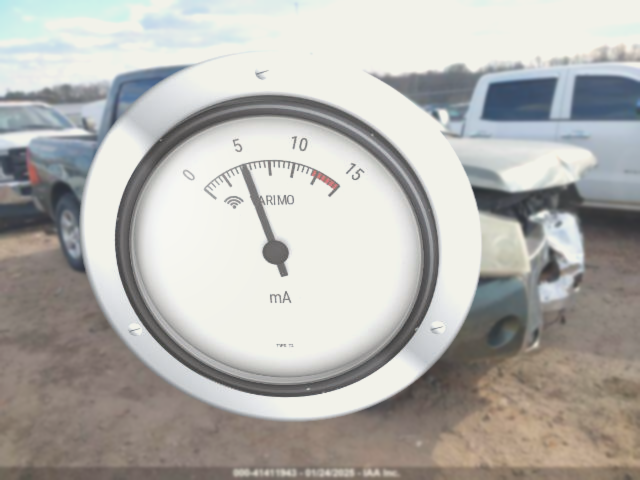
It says 5 mA
